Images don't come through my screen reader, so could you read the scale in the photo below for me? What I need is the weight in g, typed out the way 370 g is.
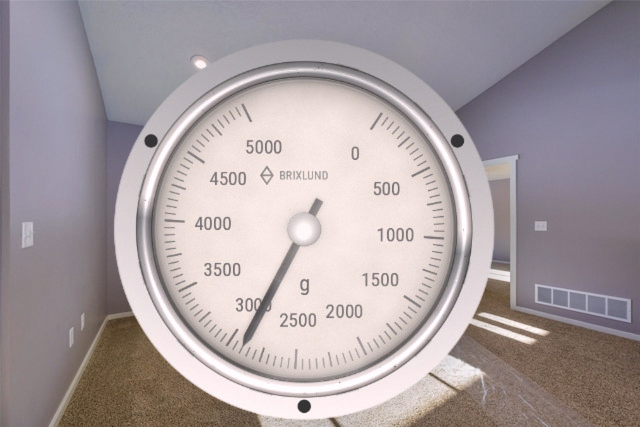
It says 2900 g
